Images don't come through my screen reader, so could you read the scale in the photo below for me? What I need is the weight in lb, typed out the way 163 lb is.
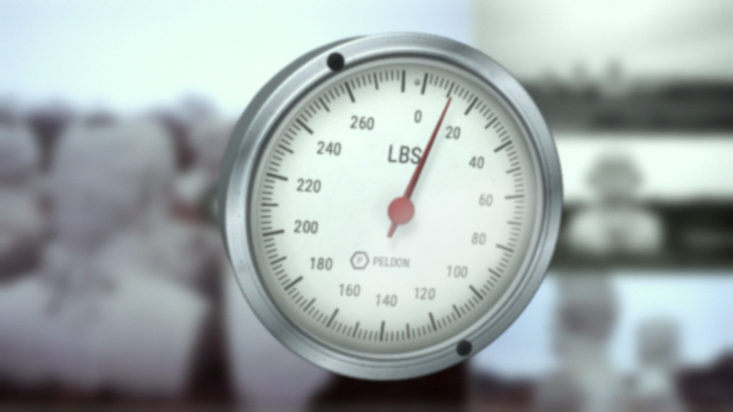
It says 10 lb
